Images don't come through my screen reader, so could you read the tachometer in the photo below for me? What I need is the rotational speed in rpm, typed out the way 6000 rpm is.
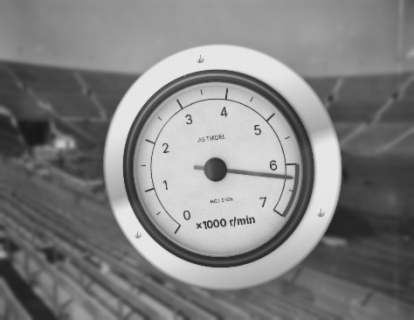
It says 6250 rpm
